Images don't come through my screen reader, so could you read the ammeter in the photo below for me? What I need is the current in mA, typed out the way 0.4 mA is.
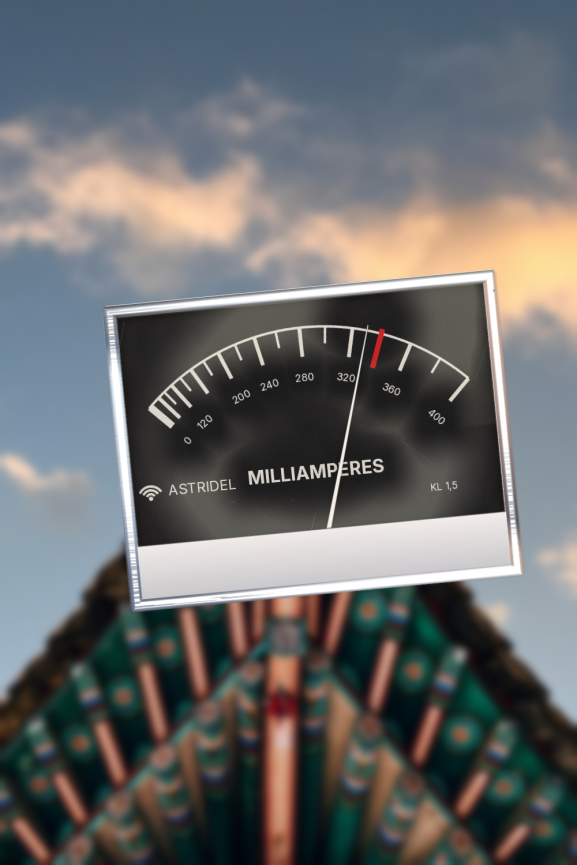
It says 330 mA
